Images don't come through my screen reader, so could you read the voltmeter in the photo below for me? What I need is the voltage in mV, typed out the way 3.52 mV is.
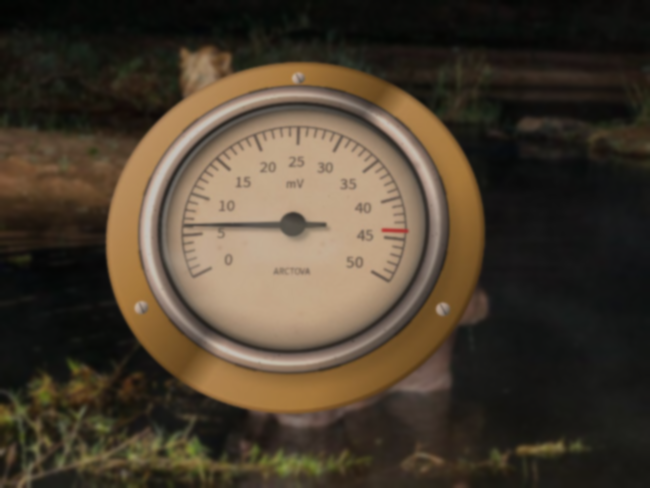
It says 6 mV
